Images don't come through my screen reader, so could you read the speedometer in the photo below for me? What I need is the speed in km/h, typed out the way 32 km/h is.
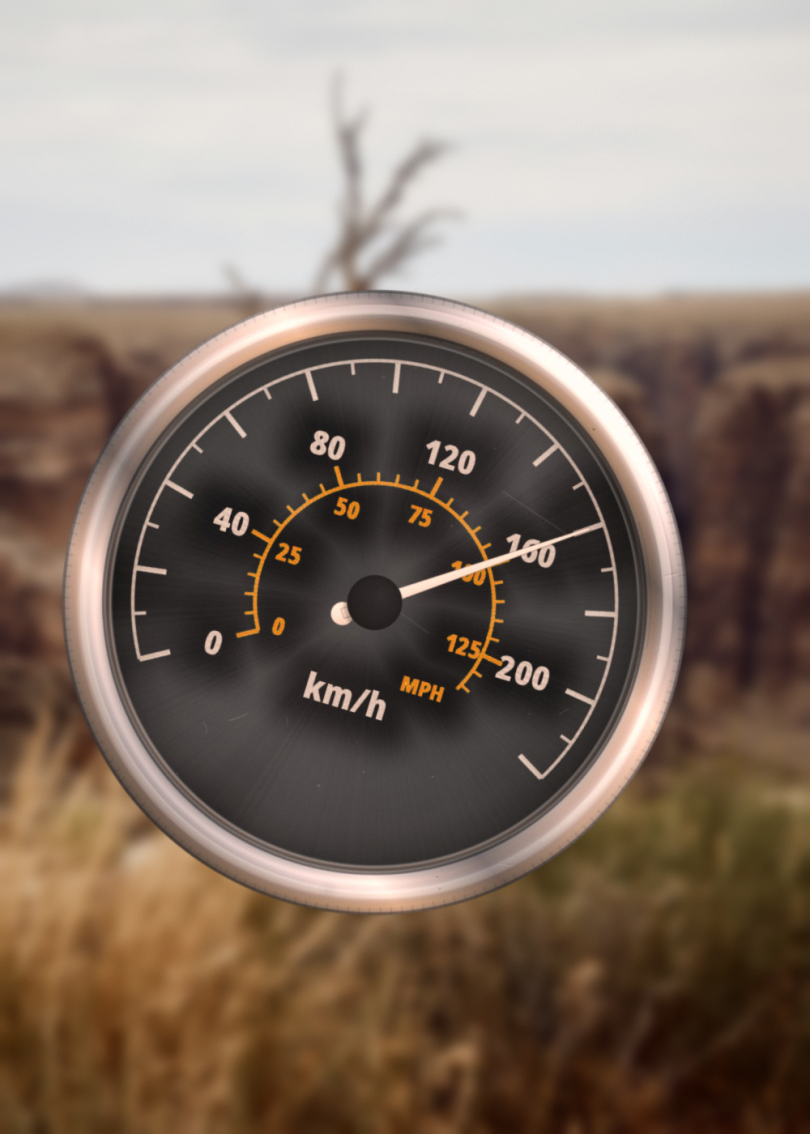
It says 160 km/h
